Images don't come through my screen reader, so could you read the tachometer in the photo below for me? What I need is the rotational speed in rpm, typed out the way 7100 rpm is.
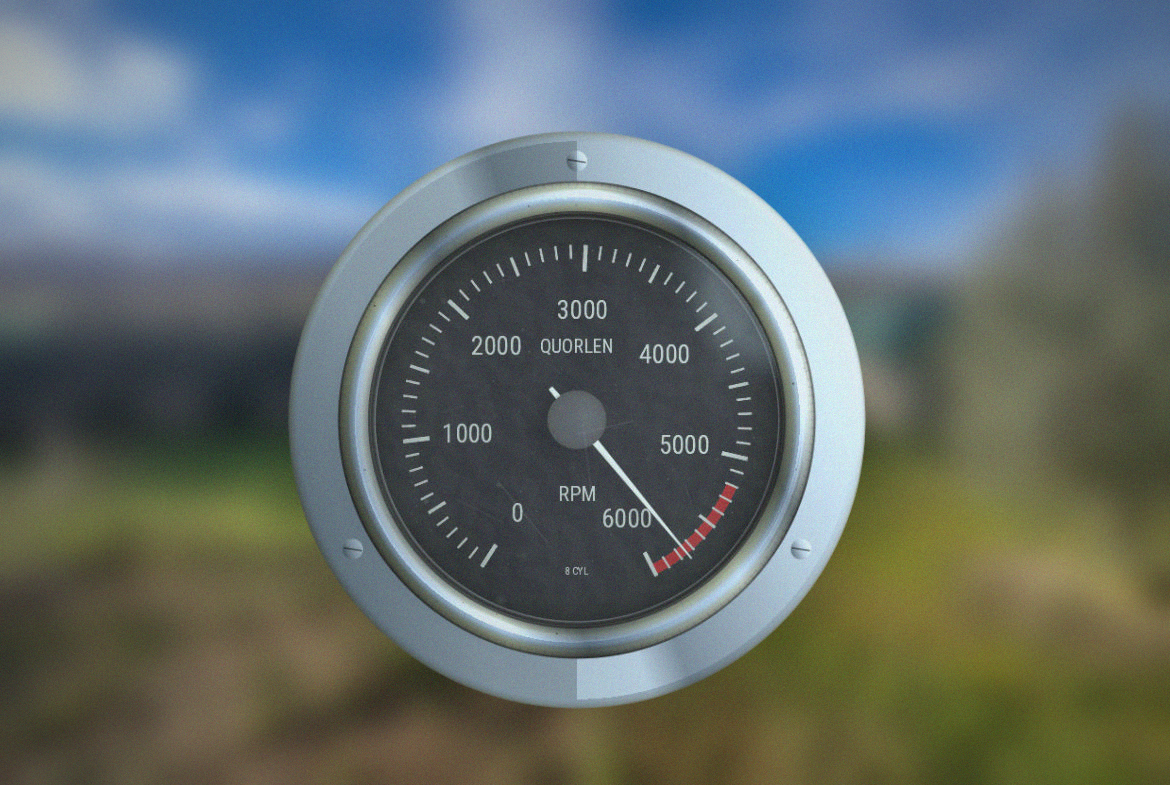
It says 5750 rpm
